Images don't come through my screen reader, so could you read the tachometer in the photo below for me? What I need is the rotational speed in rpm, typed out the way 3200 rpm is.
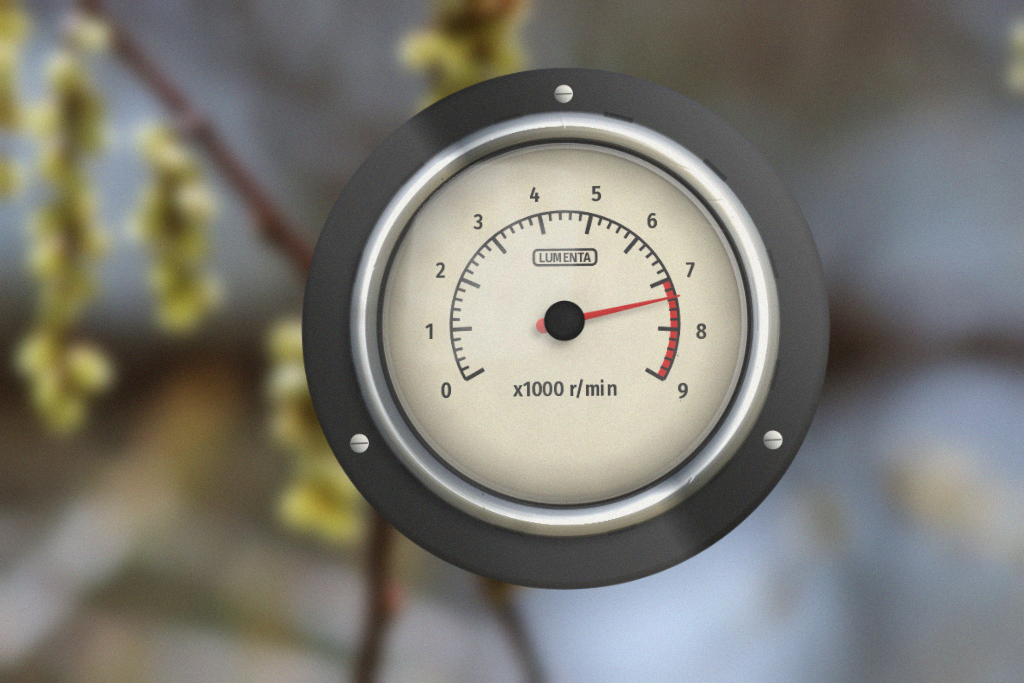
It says 7400 rpm
